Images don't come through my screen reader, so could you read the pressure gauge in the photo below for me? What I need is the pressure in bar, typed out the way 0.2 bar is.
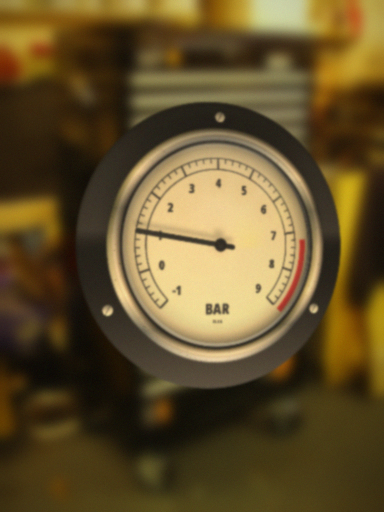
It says 1 bar
